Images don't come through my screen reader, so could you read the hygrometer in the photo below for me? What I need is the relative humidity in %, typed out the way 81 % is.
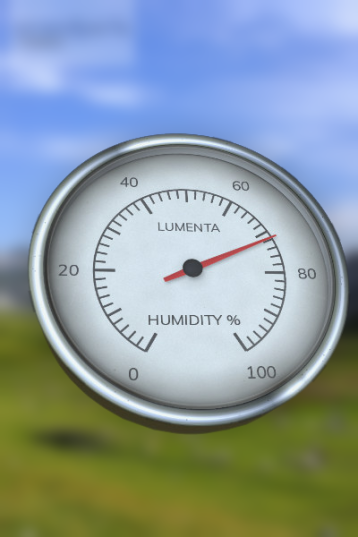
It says 72 %
